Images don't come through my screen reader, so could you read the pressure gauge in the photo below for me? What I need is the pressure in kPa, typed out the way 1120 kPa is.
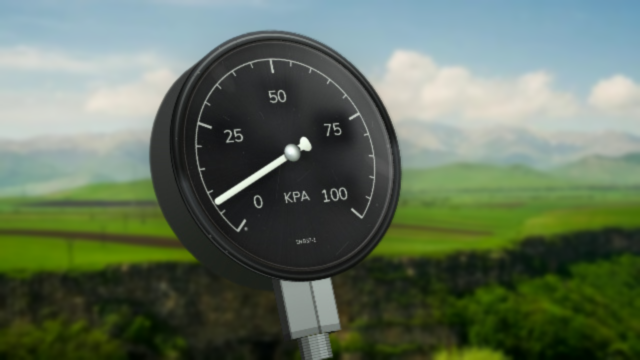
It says 7.5 kPa
